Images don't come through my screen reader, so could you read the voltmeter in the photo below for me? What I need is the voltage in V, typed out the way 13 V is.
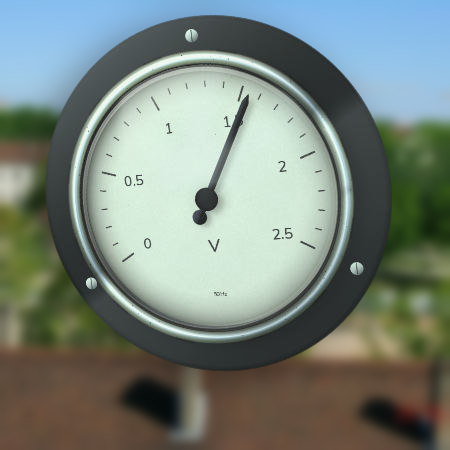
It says 1.55 V
